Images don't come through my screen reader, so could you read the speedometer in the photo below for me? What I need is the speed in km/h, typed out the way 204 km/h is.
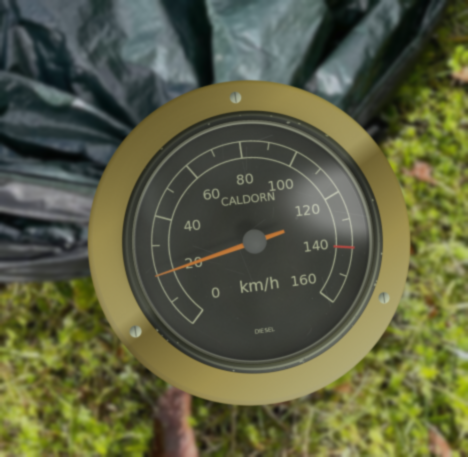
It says 20 km/h
